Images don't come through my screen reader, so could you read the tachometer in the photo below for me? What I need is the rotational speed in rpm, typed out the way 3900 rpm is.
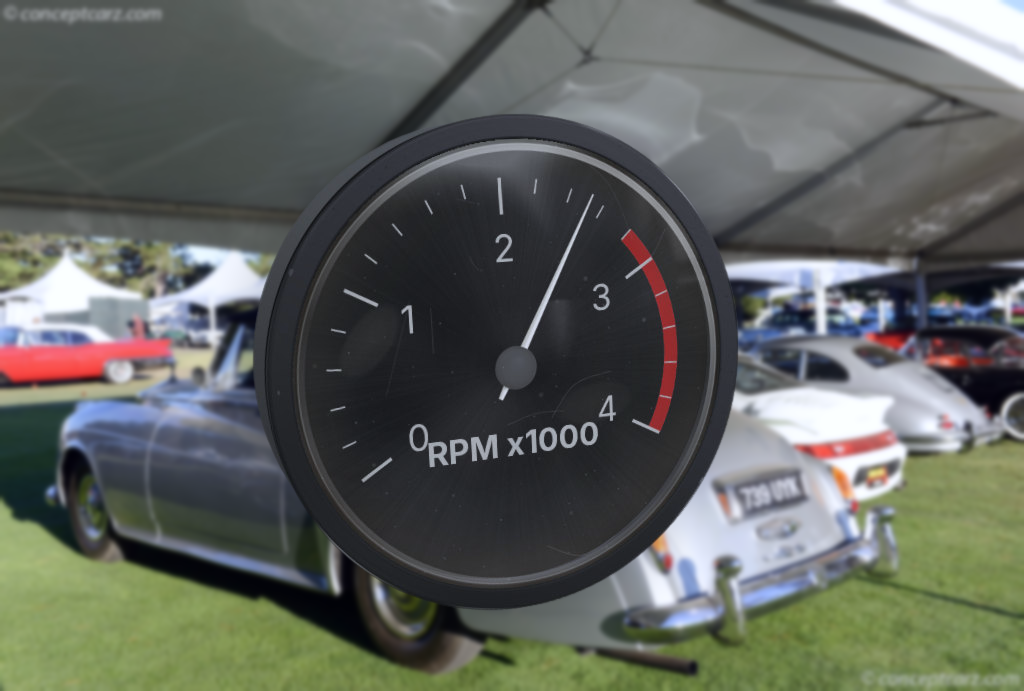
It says 2500 rpm
